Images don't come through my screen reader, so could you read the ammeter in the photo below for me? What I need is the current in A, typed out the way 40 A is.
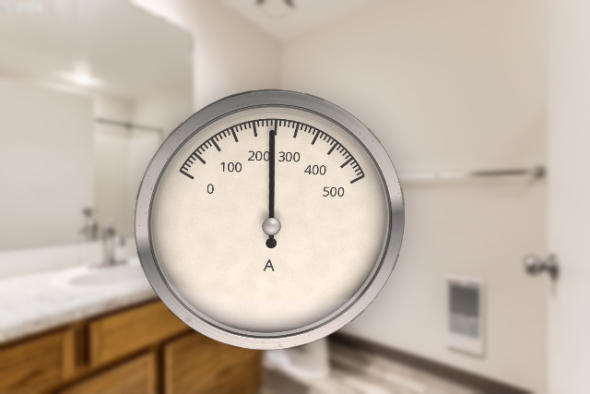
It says 240 A
